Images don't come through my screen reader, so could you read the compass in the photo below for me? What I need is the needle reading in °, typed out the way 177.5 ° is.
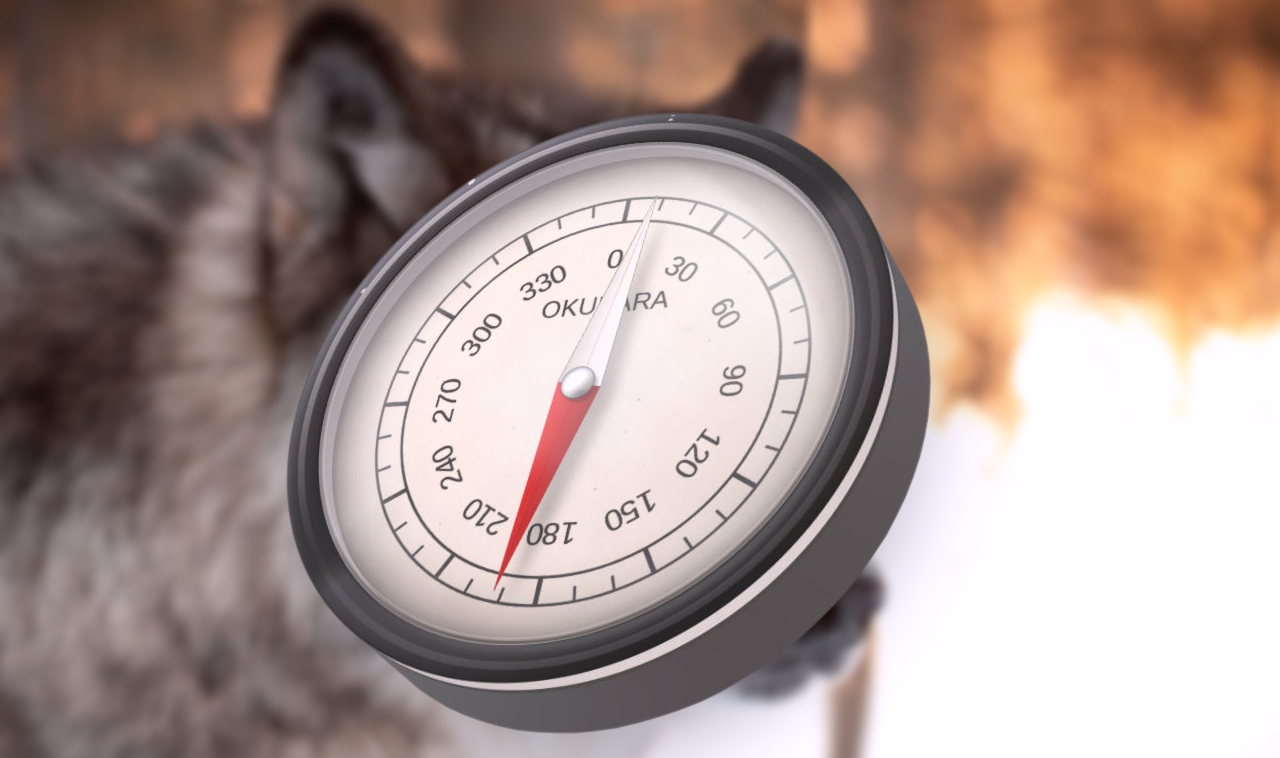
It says 190 °
